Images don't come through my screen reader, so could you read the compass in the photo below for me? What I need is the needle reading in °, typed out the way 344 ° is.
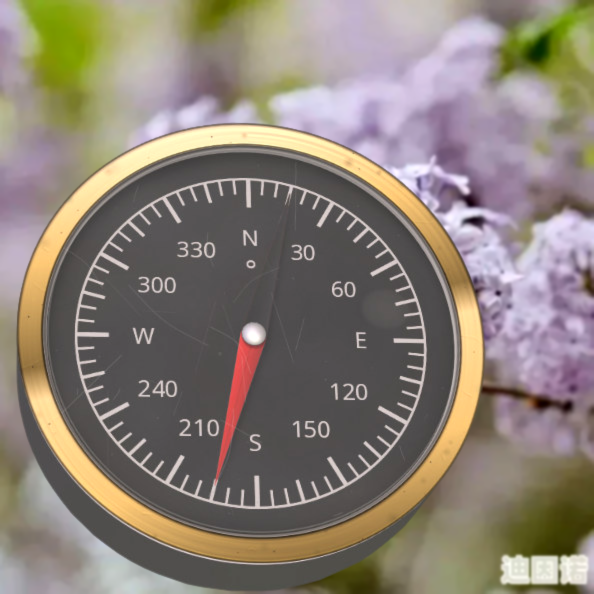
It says 195 °
